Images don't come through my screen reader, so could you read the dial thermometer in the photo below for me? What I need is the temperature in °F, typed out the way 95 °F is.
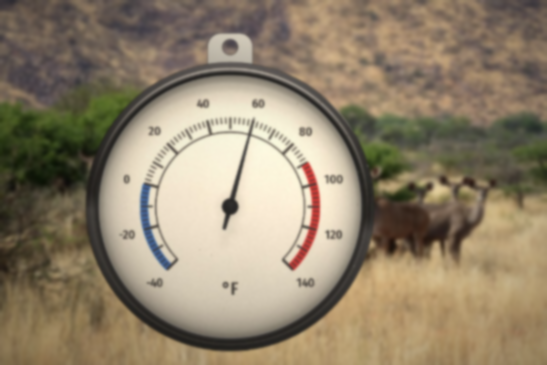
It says 60 °F
